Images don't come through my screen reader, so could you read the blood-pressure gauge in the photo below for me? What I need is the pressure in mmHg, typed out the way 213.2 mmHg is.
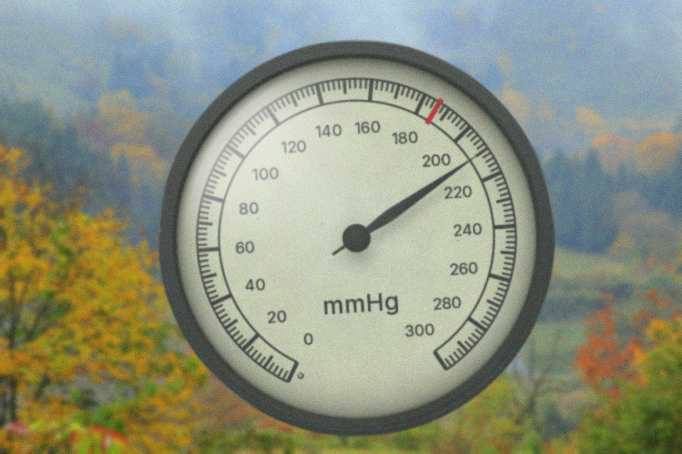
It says 210 mmHg
